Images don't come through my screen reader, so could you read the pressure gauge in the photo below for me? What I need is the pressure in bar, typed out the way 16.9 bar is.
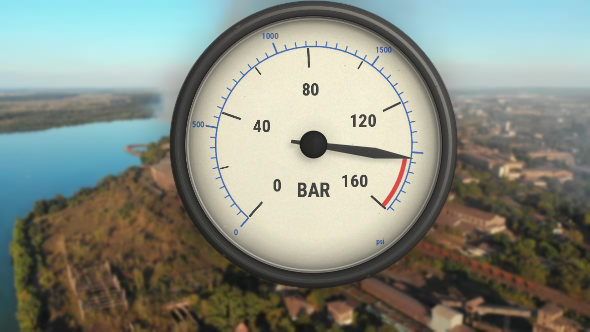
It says 140 bar
